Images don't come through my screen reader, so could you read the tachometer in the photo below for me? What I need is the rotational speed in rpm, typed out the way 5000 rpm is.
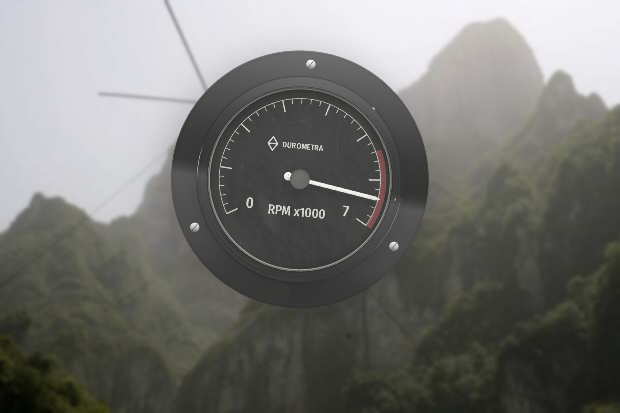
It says 6400 rpm
